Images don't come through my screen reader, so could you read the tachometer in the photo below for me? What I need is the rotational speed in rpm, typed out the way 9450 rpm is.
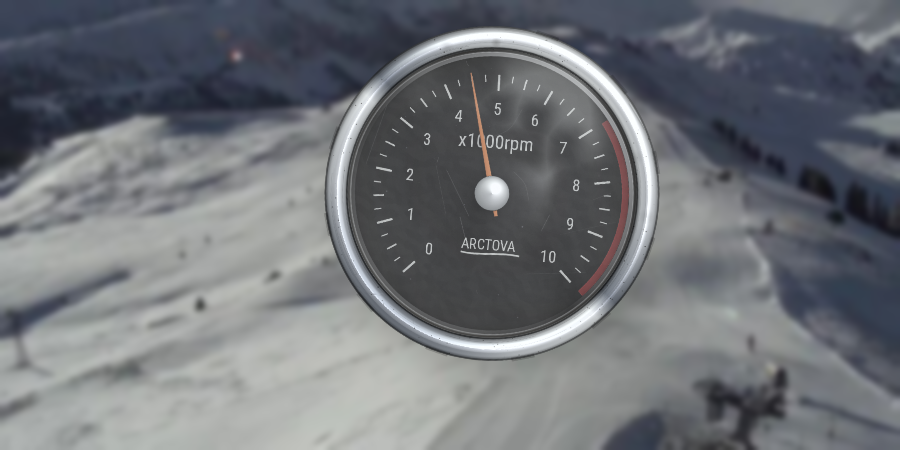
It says 4500 rpm
